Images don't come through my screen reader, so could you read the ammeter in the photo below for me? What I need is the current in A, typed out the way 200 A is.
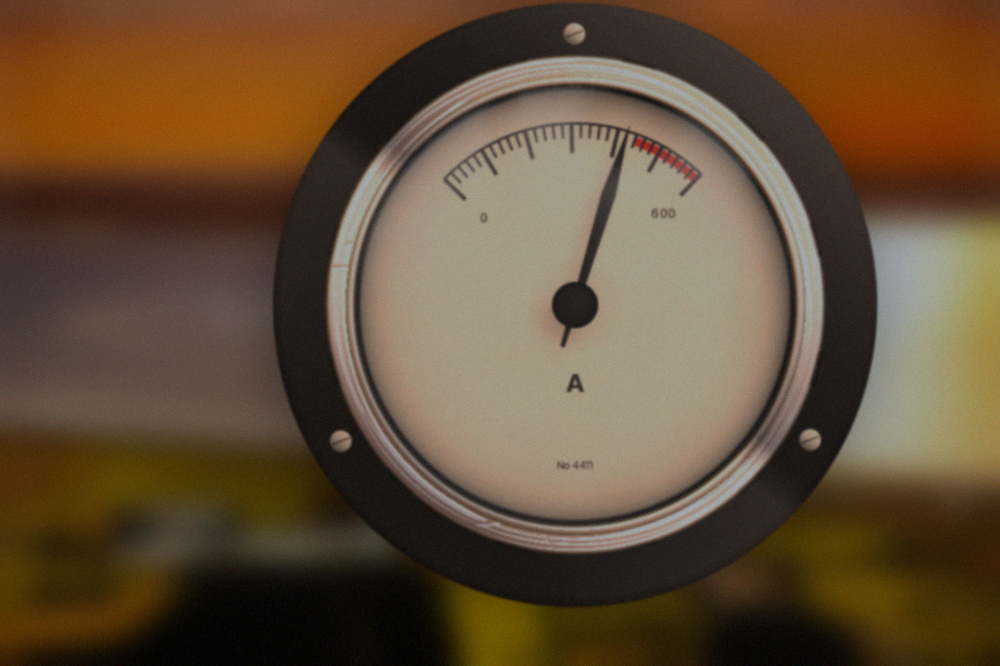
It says 420 A
